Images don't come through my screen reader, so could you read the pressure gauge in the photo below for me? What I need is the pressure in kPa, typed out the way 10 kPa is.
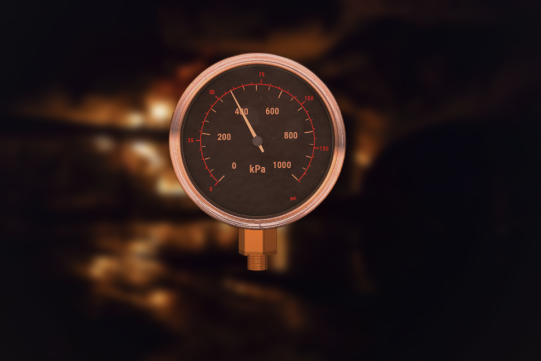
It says 400 kPa
